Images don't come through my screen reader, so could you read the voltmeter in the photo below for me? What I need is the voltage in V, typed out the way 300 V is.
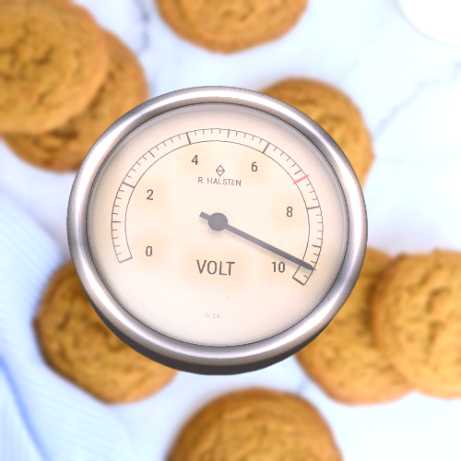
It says 9.6 V
